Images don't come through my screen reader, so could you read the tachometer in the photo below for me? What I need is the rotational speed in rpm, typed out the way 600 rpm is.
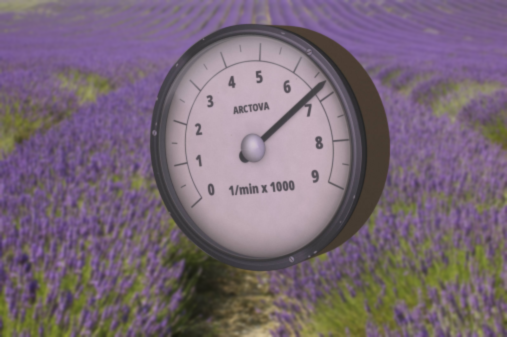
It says 6750 rpm
